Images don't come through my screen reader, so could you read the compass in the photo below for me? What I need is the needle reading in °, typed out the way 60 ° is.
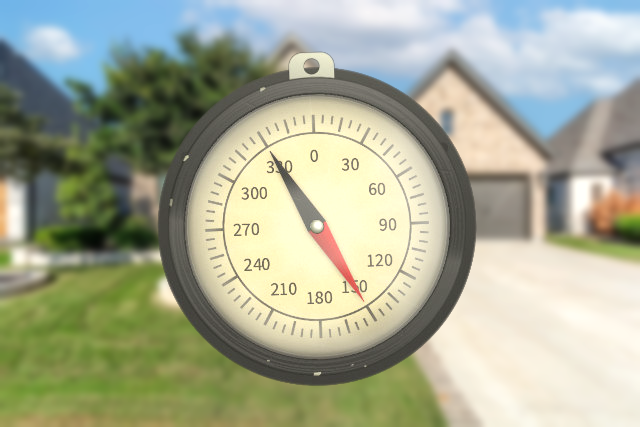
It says 150 °
